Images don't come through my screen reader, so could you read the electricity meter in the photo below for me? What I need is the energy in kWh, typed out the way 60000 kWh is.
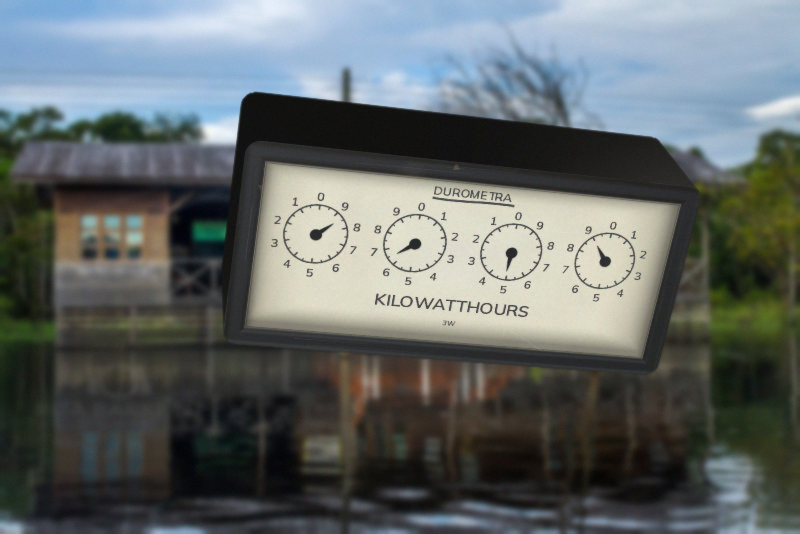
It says 8649 kWh
